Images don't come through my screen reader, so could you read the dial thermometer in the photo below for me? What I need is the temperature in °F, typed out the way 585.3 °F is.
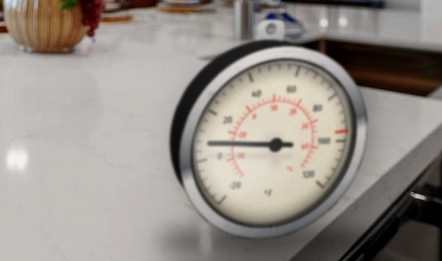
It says 8 °F
